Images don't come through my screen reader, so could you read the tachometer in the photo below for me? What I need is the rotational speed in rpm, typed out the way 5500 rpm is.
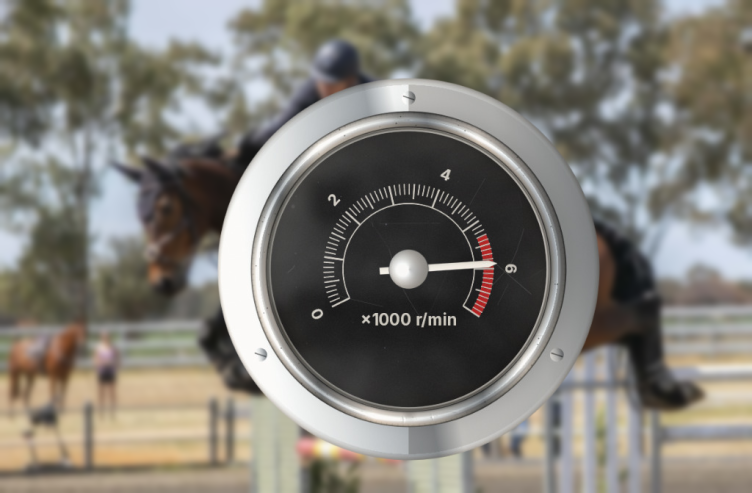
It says 5900 rpm
